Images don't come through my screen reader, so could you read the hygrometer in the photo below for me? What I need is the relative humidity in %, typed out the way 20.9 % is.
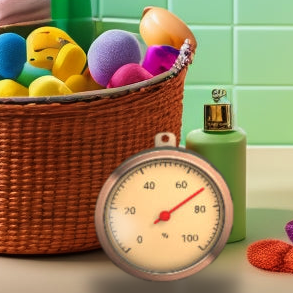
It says 70 %
